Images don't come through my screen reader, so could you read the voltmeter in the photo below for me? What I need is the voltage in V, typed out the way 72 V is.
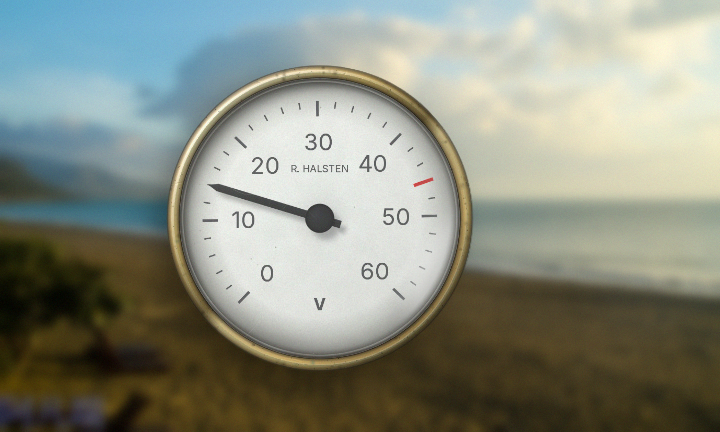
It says 14 V
